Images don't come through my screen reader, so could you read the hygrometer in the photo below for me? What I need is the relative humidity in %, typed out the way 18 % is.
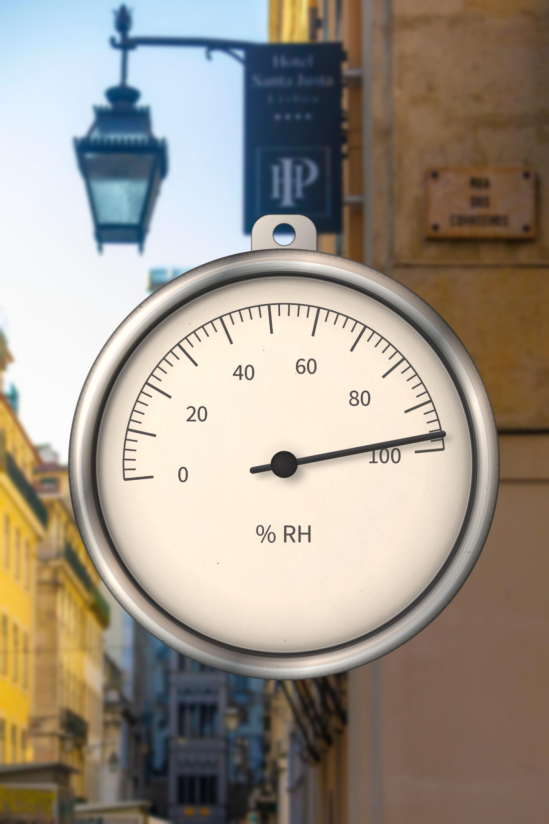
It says 97 %
